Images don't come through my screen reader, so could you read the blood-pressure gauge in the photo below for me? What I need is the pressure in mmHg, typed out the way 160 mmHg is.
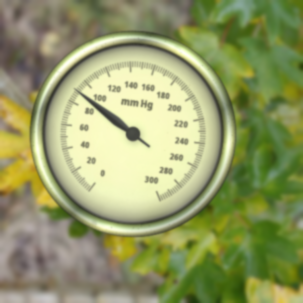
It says 90 mmHg
